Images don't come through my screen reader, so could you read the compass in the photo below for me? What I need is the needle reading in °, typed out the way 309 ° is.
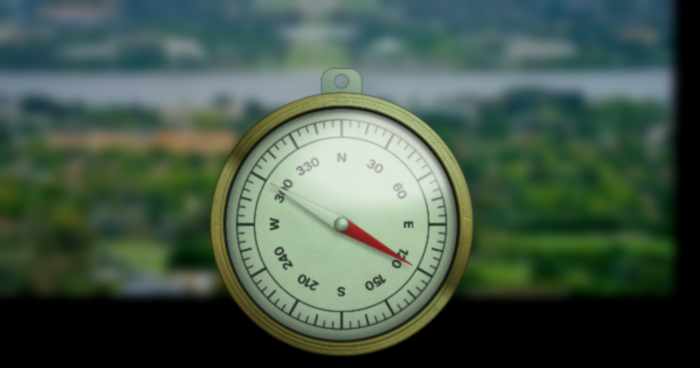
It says 120 °
